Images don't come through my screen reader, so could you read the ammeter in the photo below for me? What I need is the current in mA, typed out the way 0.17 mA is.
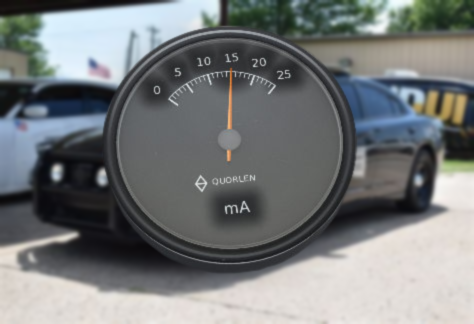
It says 15 mA
